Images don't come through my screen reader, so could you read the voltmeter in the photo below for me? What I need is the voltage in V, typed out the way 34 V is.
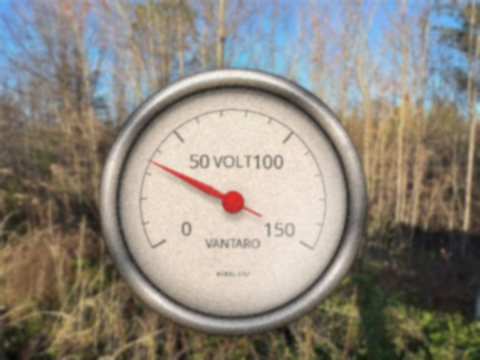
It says 35 V
